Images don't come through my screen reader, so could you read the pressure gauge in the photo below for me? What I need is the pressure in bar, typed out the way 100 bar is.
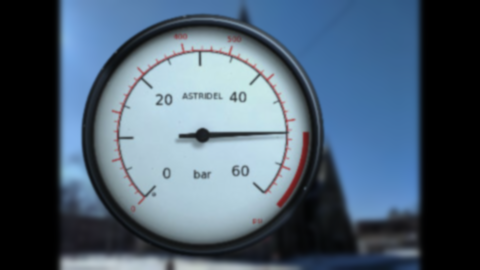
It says 50 bar
